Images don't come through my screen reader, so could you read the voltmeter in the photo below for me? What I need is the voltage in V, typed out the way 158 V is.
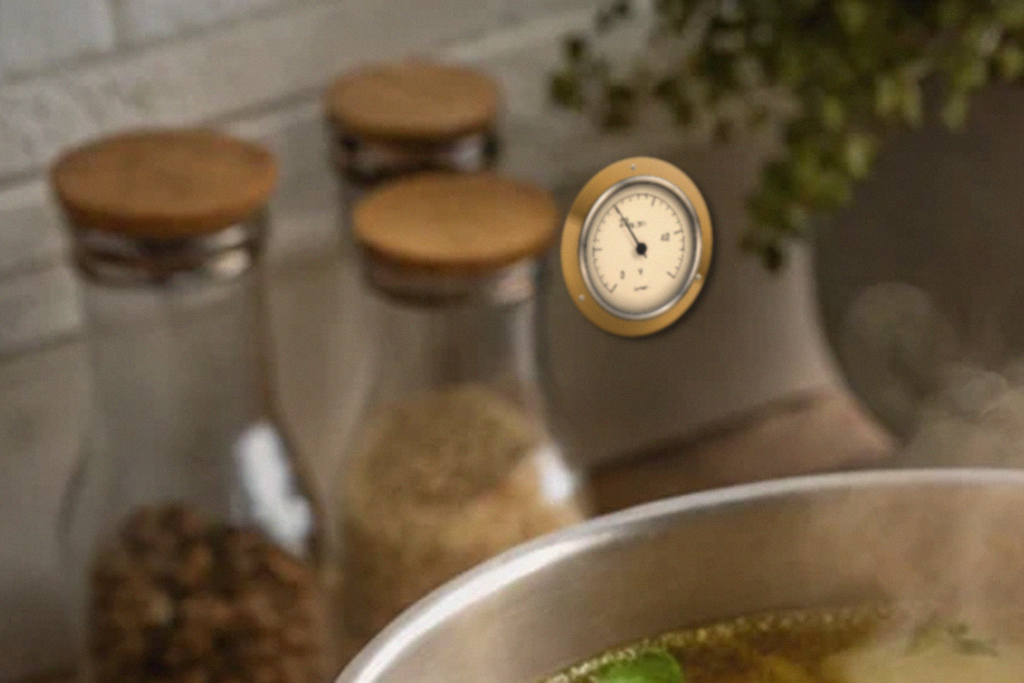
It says 20 V
